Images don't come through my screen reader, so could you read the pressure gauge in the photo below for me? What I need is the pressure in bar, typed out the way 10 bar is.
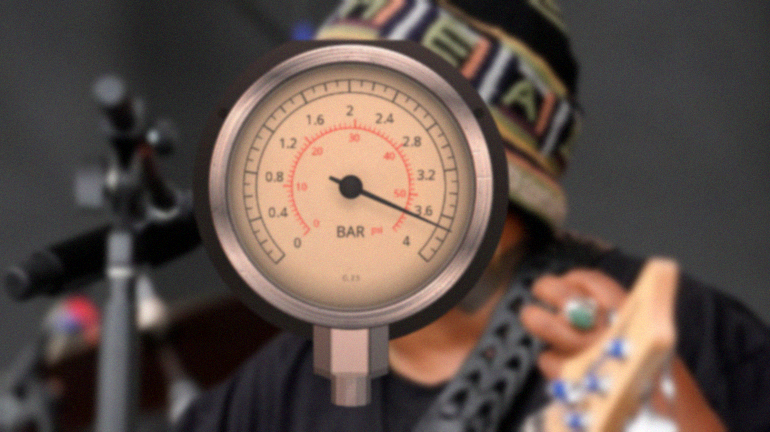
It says 3.7 bar
